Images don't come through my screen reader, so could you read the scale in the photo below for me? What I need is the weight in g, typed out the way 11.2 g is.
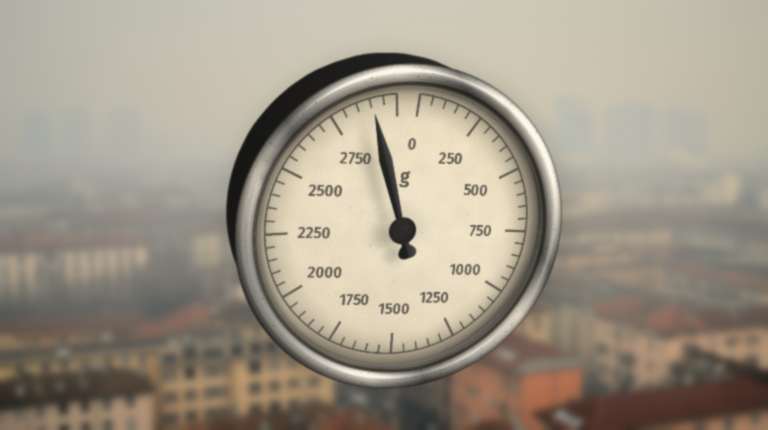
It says 2900 g
